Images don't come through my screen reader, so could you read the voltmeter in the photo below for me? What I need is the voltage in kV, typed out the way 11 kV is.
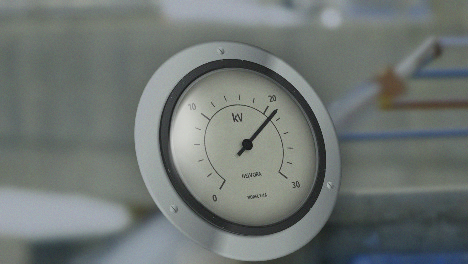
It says 21 kV
